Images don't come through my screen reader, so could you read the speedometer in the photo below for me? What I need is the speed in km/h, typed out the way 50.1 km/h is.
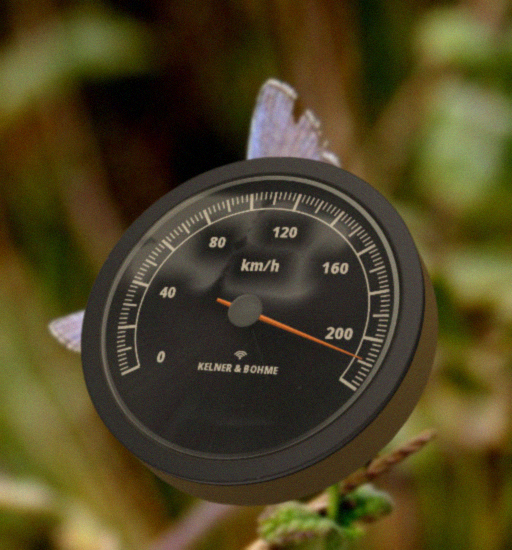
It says 210 km/h
